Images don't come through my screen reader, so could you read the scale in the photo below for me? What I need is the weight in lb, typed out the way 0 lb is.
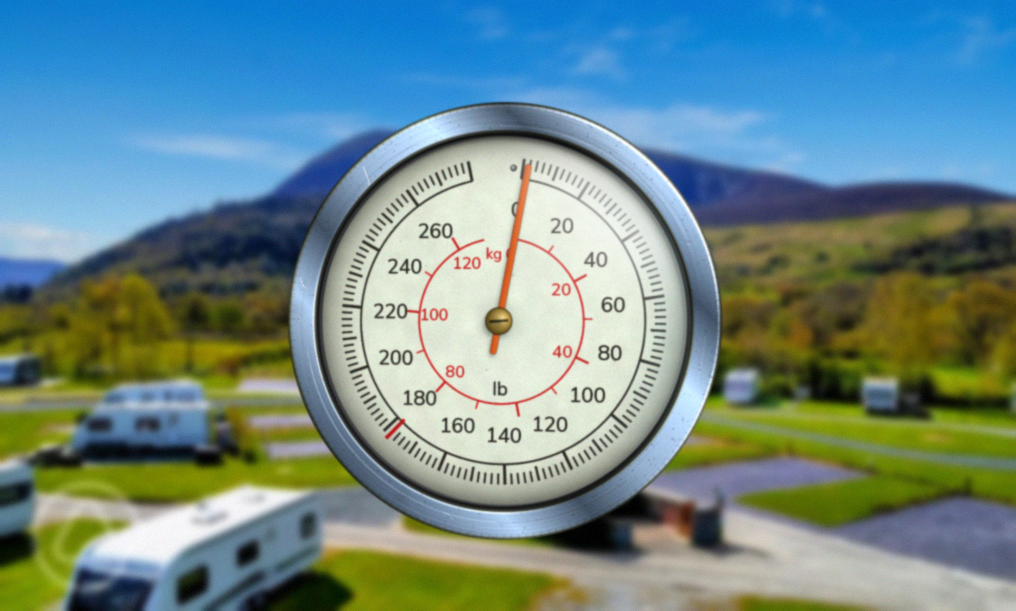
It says 2 lb
